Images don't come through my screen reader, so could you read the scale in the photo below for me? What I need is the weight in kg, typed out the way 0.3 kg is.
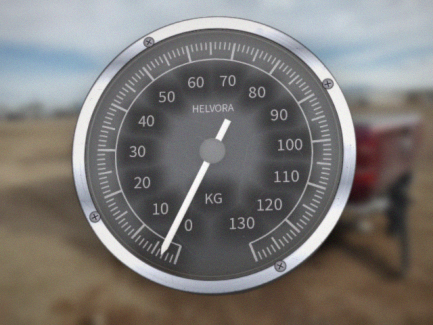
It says 3 kg
